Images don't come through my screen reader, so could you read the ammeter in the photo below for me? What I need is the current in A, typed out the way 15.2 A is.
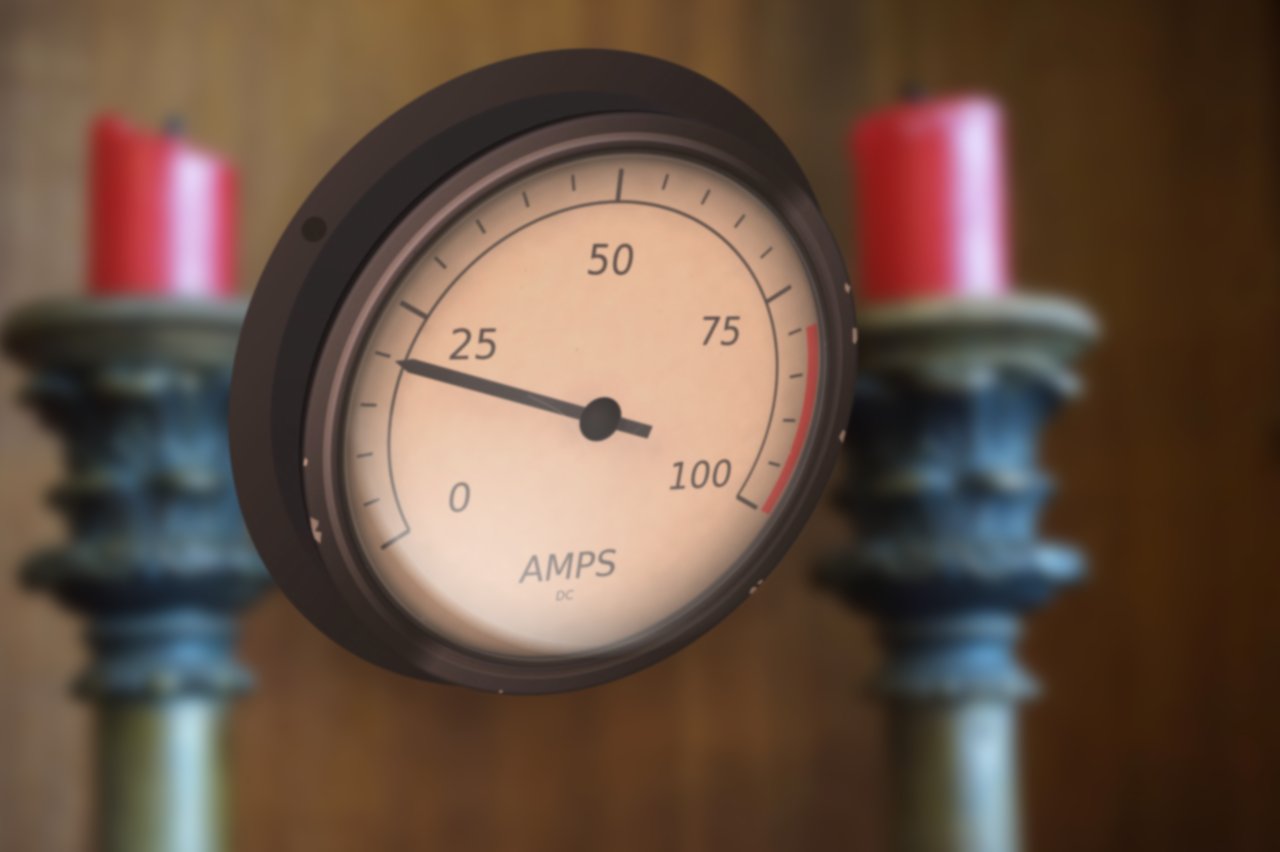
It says 20 A
